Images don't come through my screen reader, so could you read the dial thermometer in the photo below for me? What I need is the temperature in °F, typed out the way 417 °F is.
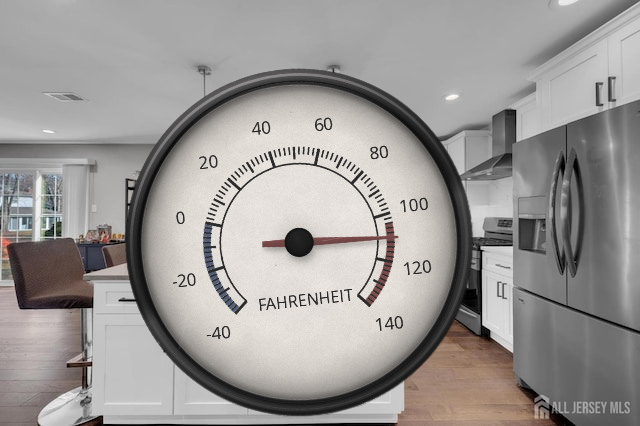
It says 110 °F
